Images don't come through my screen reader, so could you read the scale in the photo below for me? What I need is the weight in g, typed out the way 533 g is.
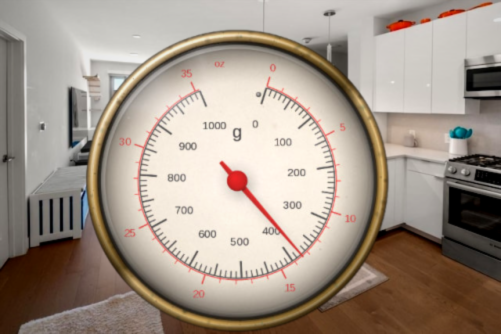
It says 380 g
